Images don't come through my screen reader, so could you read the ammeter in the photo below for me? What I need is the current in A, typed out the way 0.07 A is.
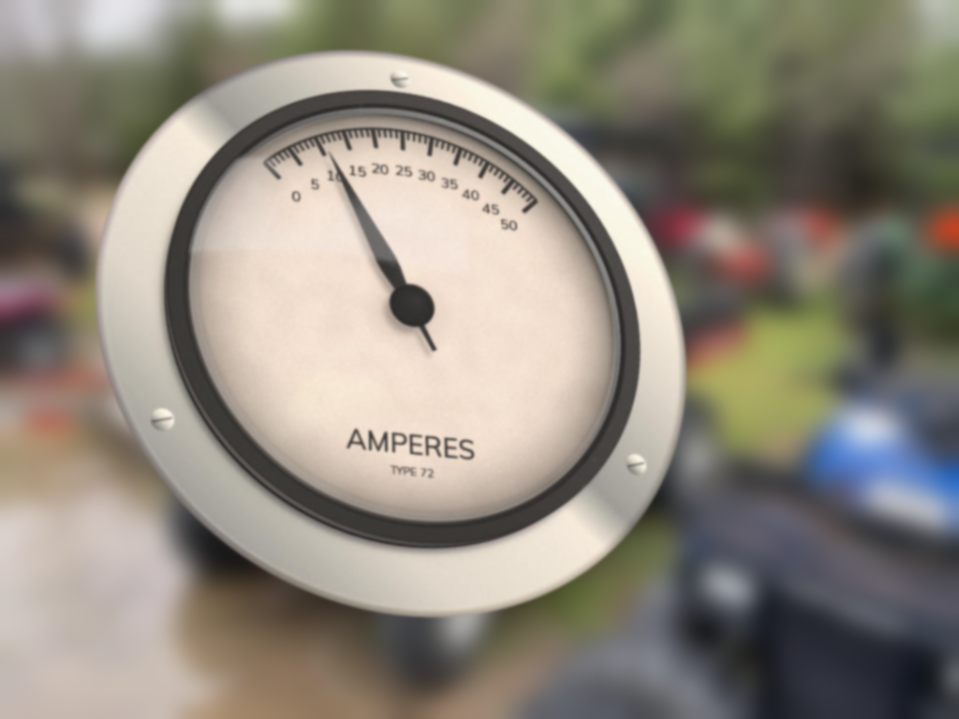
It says 10 A
